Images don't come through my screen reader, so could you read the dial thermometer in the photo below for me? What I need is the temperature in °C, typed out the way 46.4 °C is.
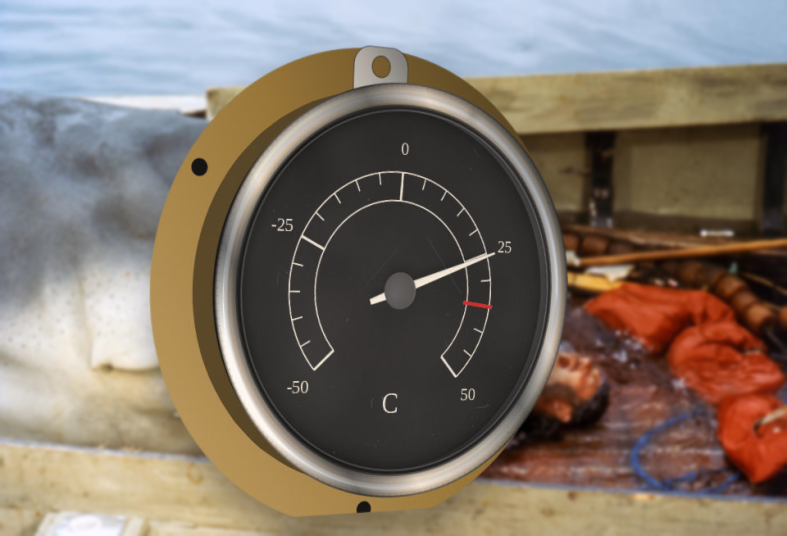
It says 25 °C
